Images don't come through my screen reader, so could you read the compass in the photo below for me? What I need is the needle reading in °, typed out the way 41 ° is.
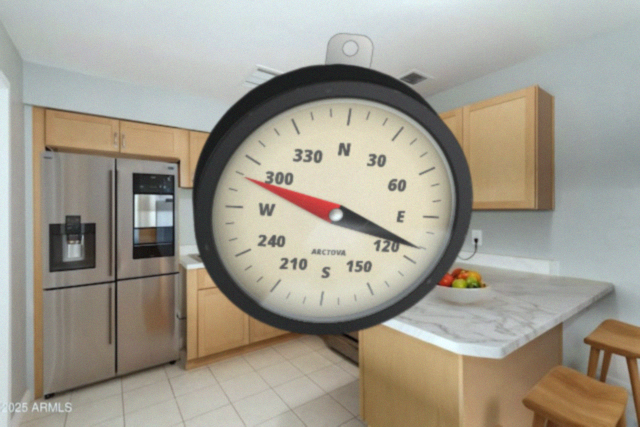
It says 290 °
